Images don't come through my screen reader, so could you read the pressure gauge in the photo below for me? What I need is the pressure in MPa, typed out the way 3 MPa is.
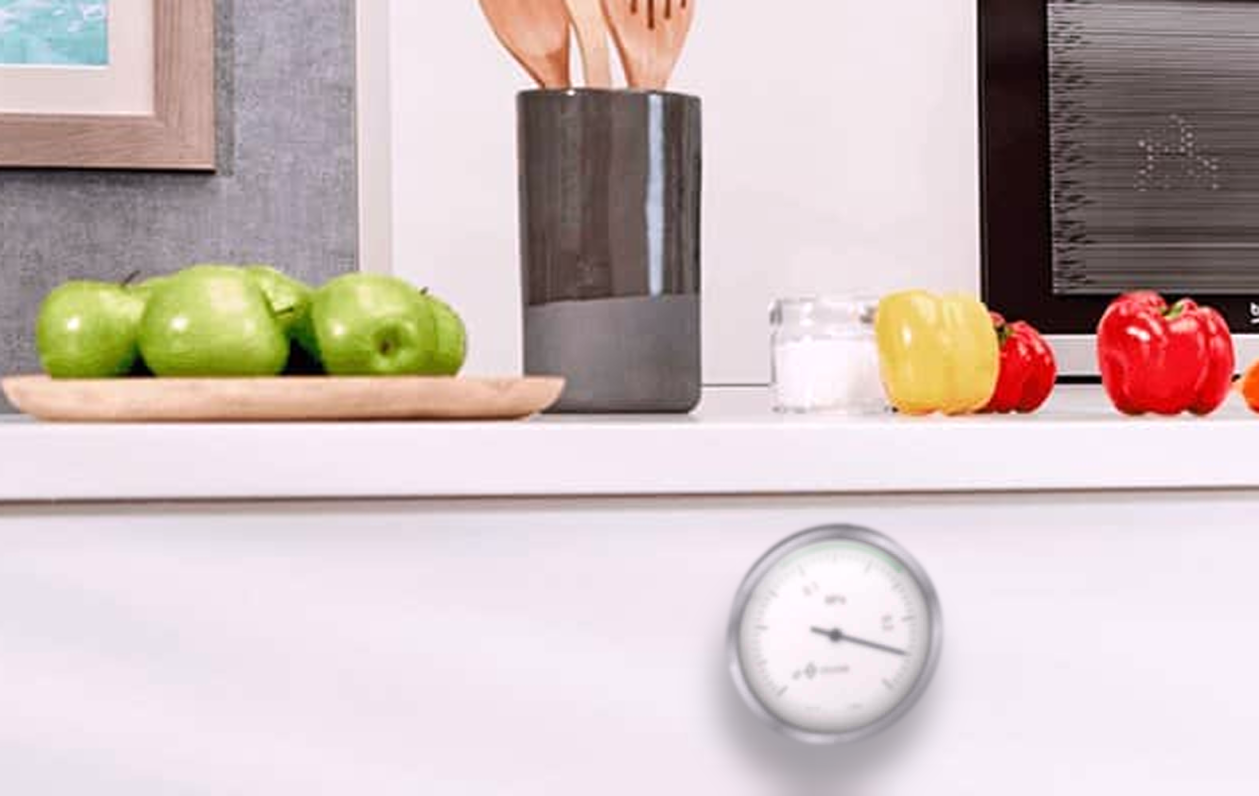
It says 0.225 MPa
